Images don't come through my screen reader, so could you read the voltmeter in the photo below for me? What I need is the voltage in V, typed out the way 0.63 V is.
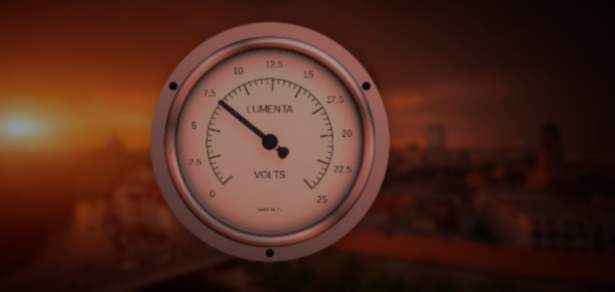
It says 7.5 V
